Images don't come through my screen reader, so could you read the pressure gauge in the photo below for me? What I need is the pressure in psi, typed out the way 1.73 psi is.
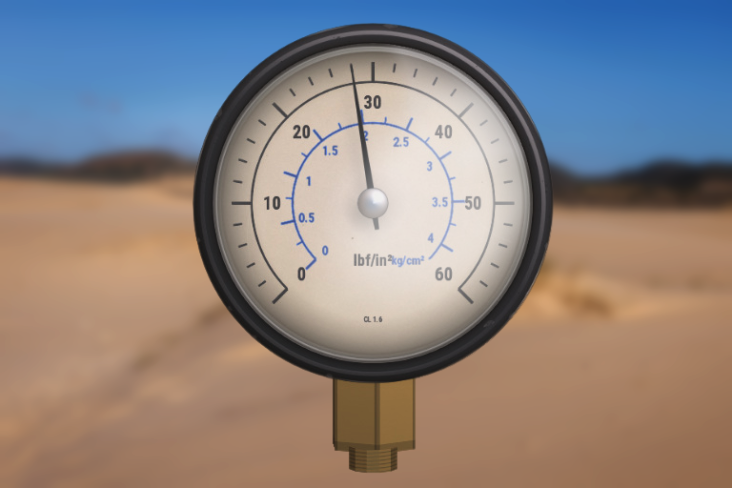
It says 28 psi
